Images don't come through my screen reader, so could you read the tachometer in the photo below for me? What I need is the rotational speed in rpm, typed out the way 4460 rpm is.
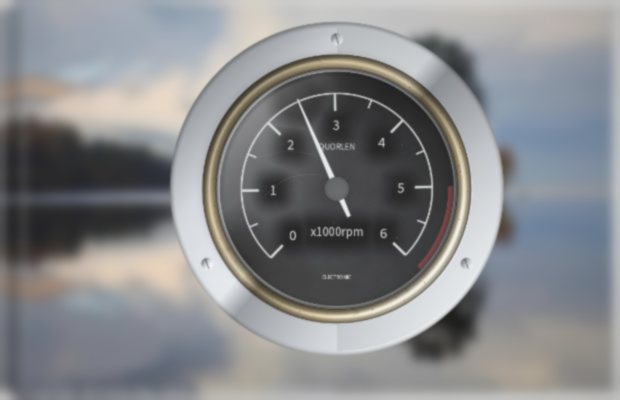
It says 2500 rpm
